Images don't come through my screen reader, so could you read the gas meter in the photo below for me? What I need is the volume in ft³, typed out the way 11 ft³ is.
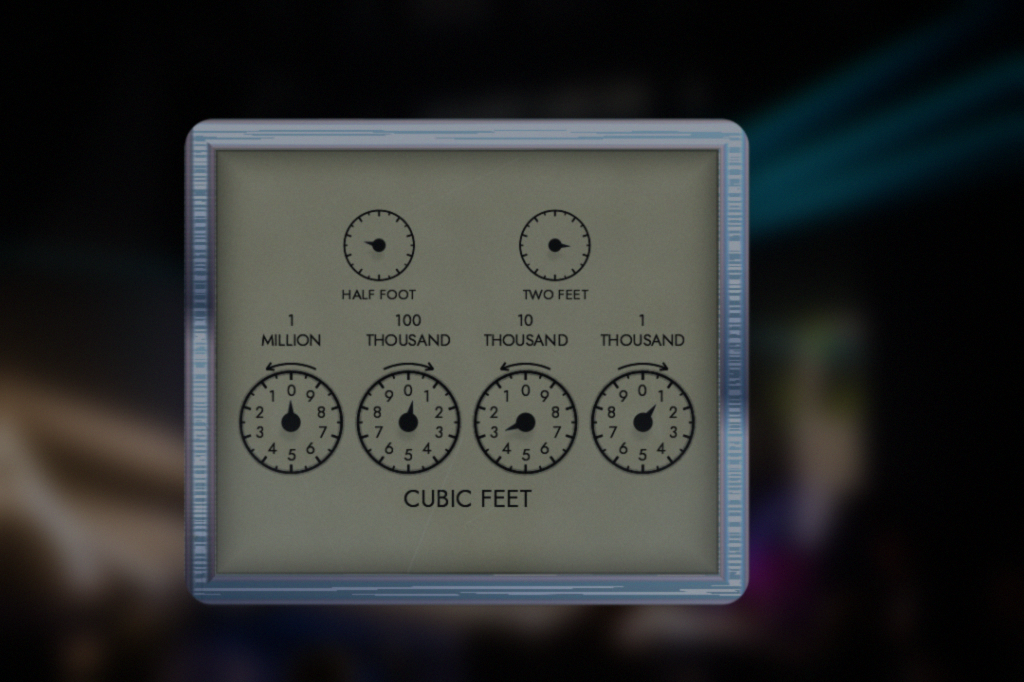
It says 3100 ft³
